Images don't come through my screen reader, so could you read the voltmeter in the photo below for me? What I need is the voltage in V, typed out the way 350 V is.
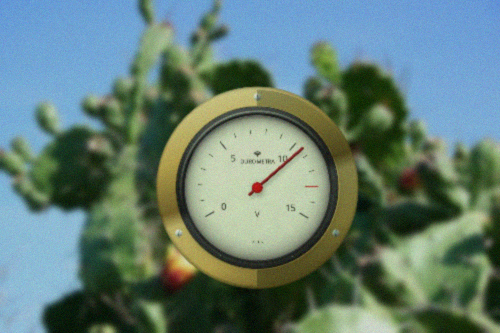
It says 10.5 V
